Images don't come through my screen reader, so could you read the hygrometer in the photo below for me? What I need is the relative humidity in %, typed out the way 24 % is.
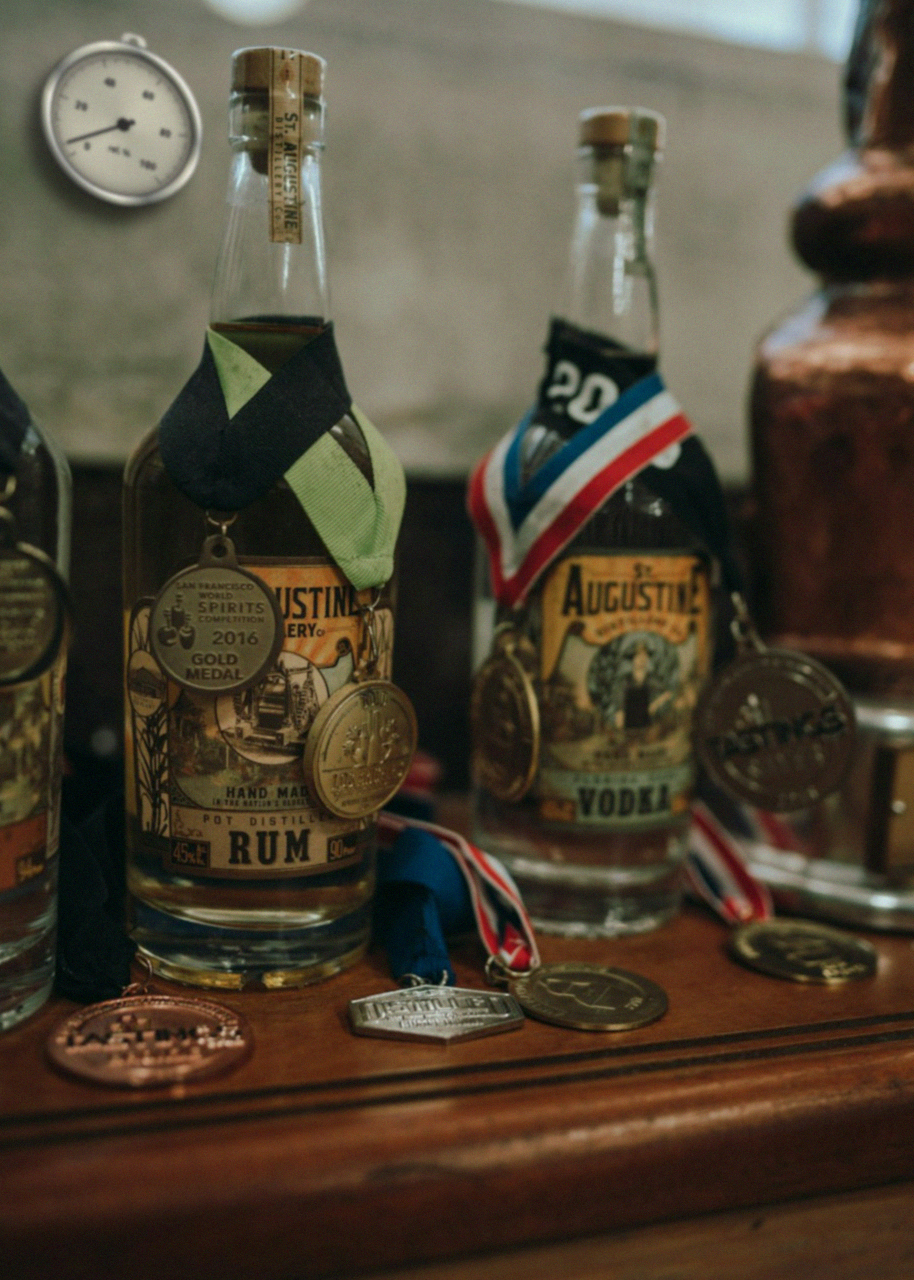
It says 4 %
